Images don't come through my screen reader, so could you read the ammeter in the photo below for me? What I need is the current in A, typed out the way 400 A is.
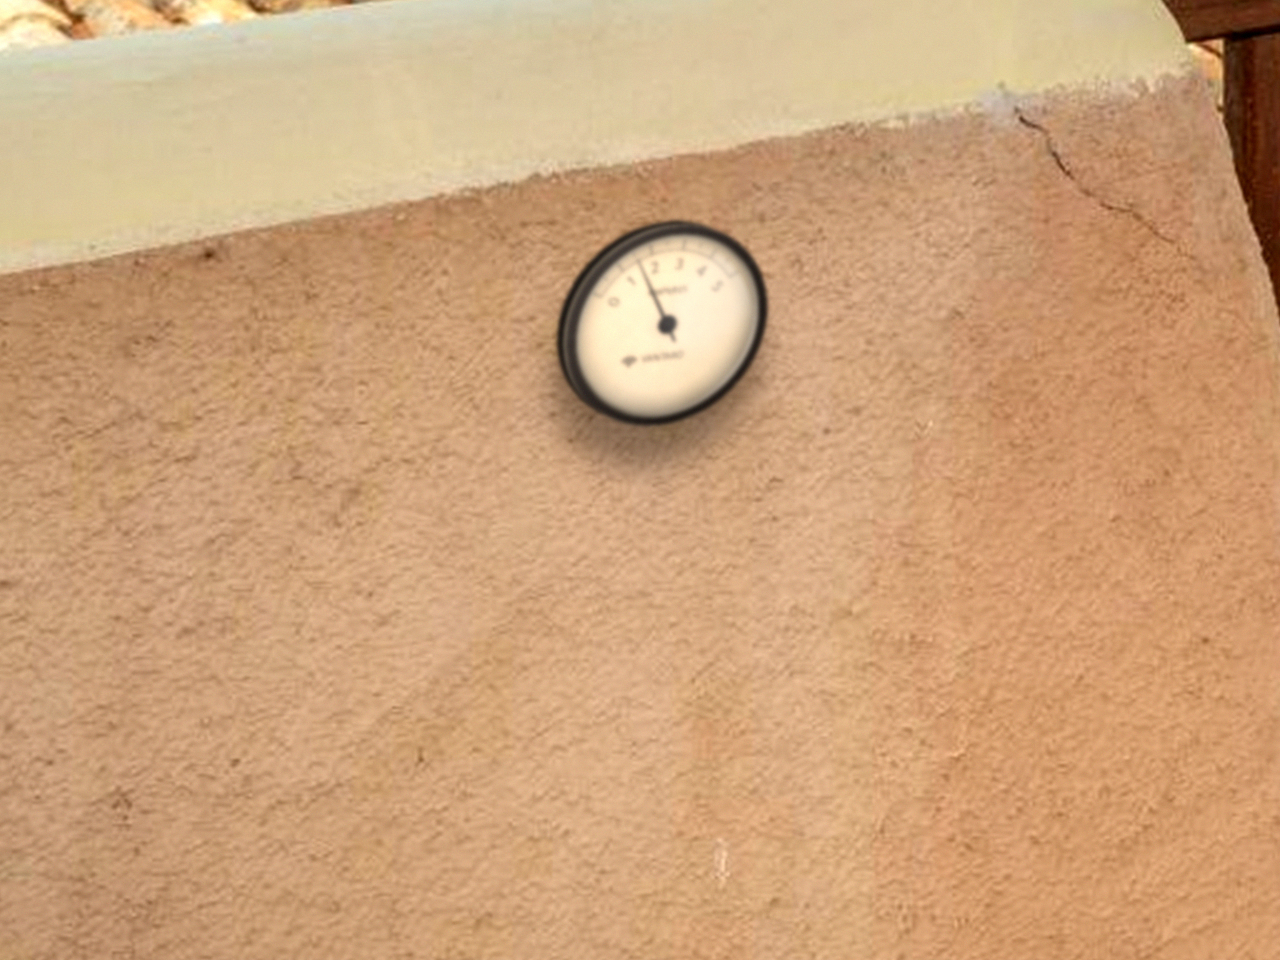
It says 1.5 A
